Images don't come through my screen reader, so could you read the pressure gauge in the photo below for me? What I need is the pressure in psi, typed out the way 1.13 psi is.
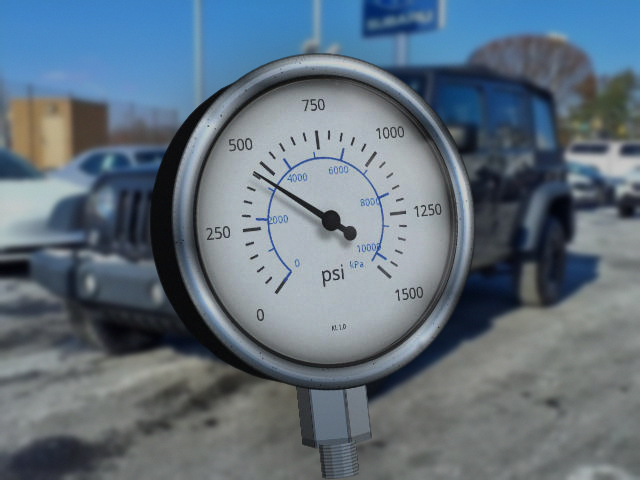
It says 450 psi
